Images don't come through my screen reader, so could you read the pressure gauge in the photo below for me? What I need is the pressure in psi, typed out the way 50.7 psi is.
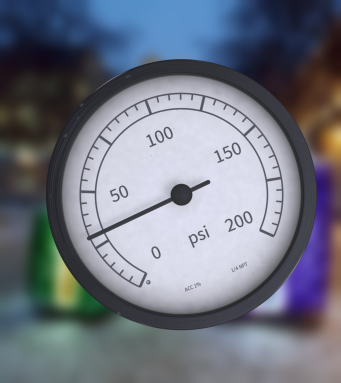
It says 30 psi
